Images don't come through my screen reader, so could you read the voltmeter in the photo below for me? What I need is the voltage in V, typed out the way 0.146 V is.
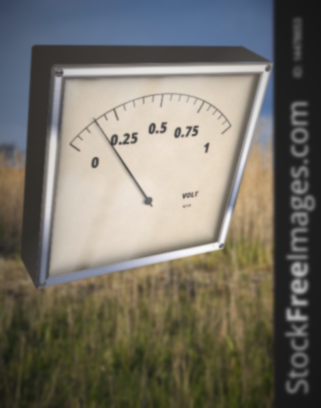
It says 0.15 V
